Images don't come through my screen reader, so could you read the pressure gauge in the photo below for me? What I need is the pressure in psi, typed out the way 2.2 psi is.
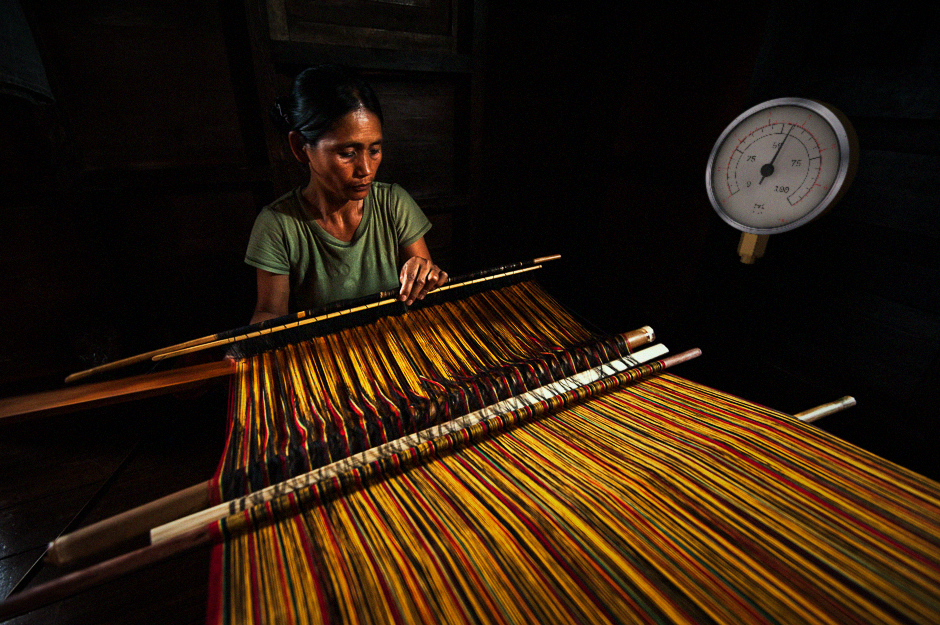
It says 55 psi
